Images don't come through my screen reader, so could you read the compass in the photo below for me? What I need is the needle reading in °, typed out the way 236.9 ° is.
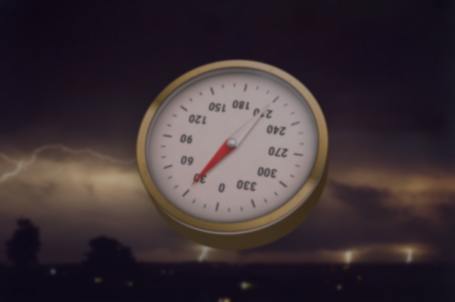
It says 30 °
